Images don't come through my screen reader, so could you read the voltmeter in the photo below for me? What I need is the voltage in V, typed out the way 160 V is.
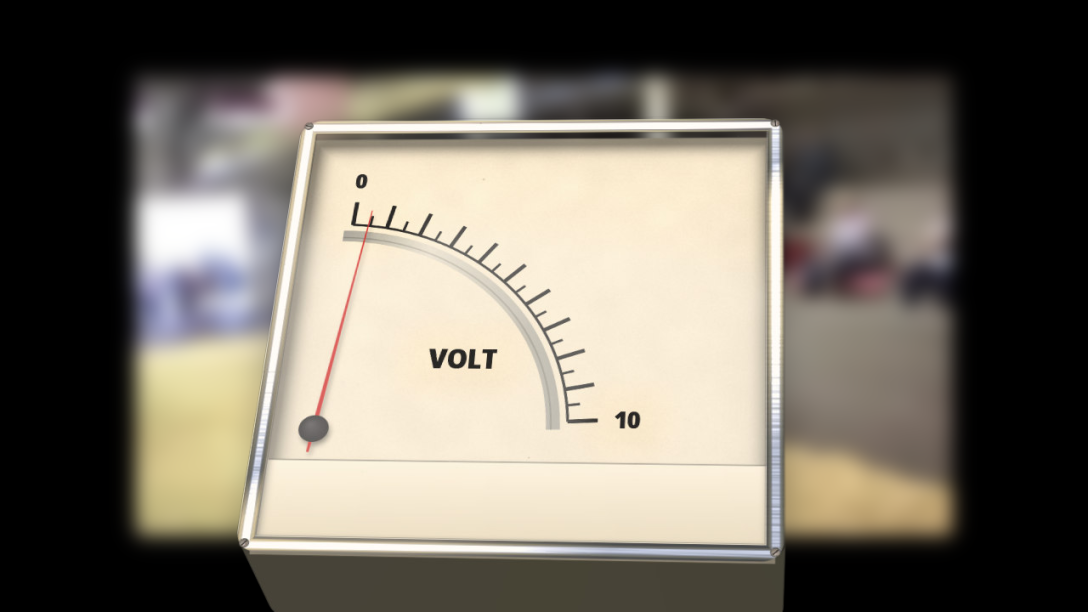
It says 0.5 V
